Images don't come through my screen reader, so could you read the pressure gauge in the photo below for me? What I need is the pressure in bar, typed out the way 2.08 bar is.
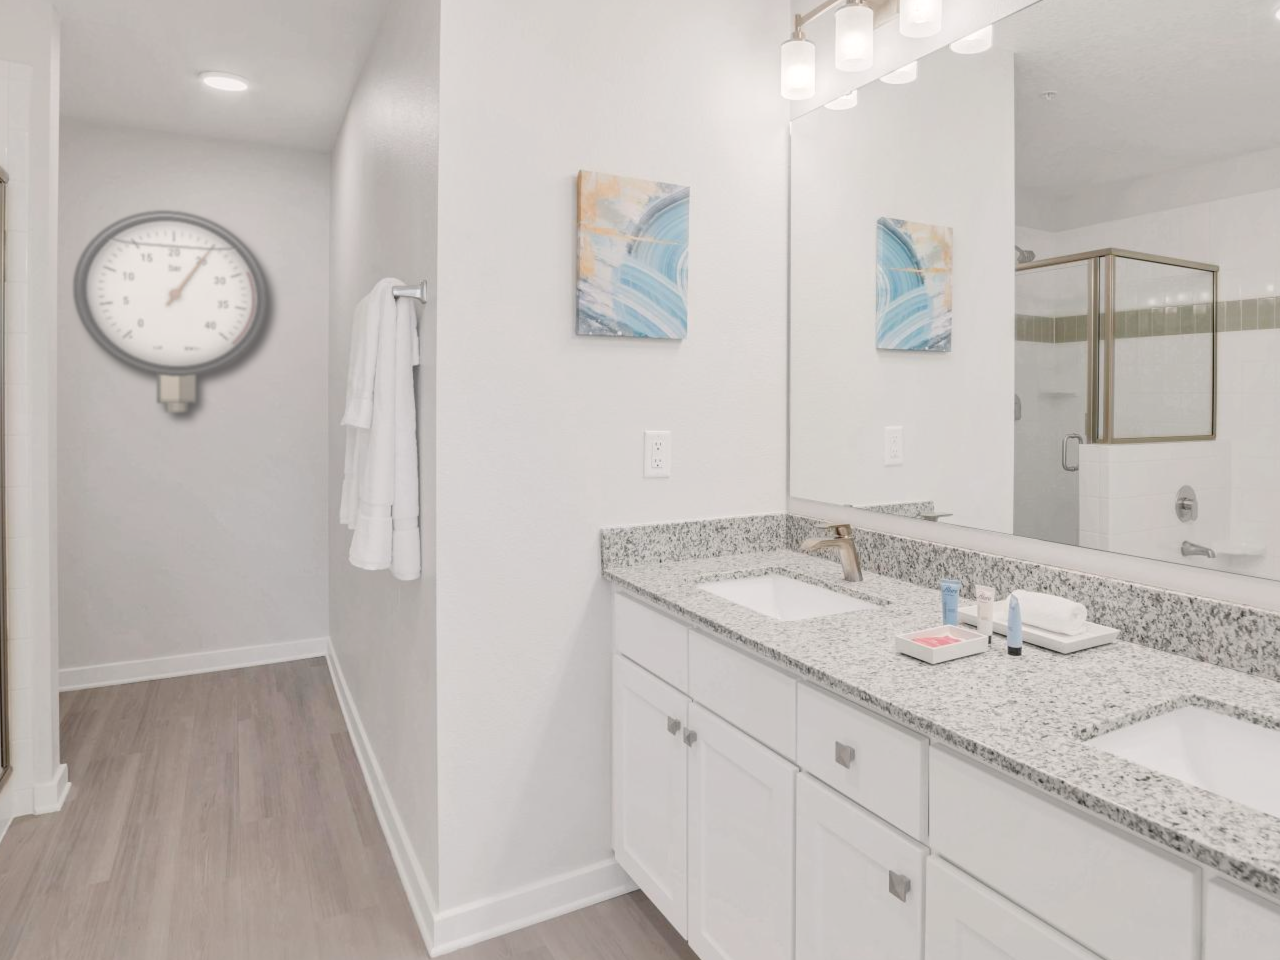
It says 25 bar
